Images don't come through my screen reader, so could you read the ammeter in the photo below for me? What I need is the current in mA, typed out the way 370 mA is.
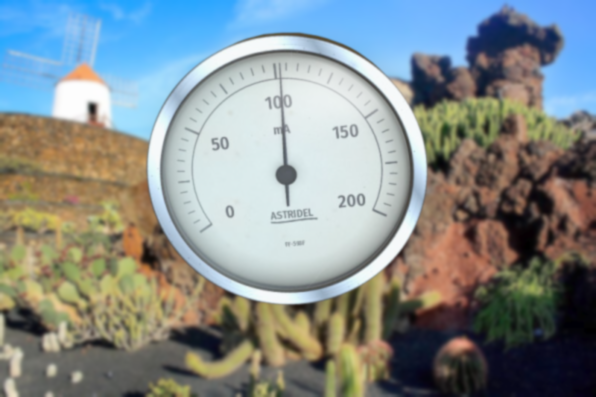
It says 102.5 mA
